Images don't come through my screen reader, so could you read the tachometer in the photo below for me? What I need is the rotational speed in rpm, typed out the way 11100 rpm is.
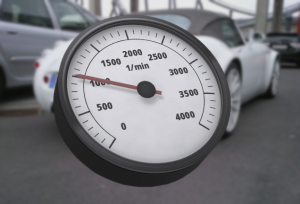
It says 1000 rpm
